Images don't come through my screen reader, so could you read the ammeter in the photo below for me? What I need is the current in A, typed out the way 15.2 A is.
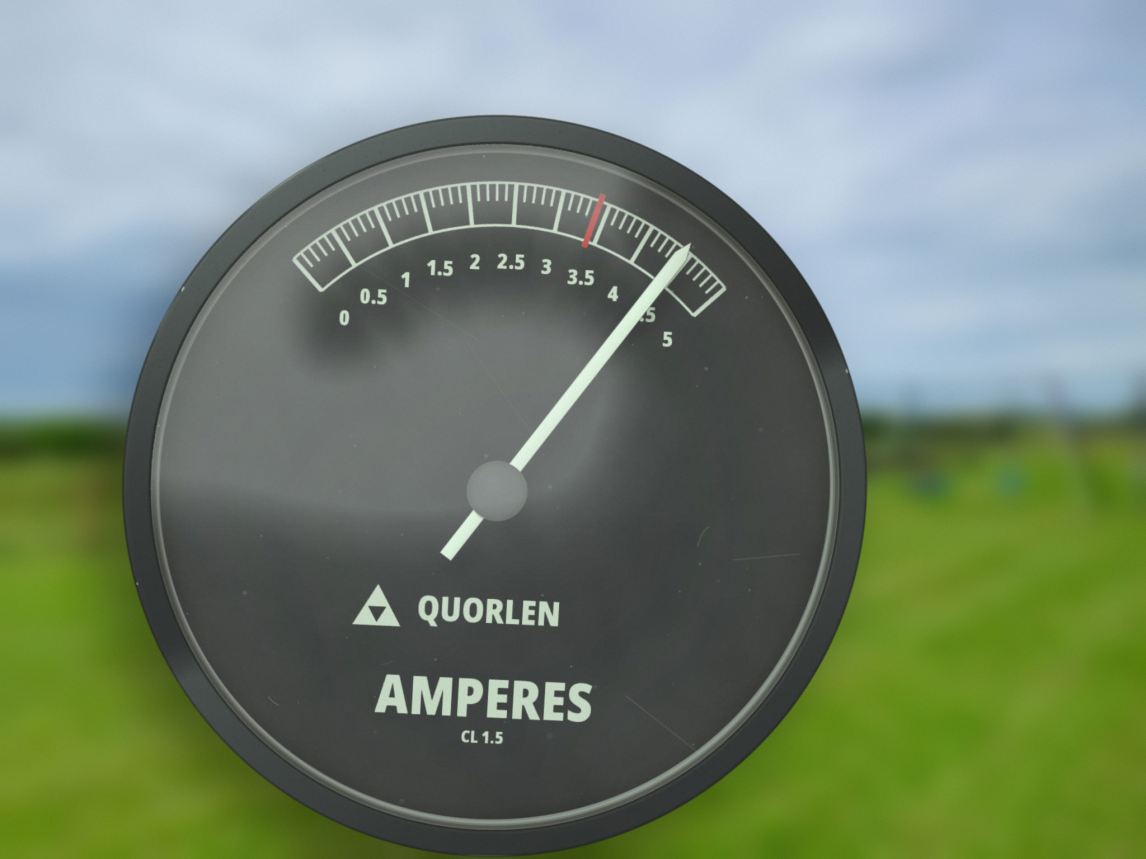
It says 4.4 A
